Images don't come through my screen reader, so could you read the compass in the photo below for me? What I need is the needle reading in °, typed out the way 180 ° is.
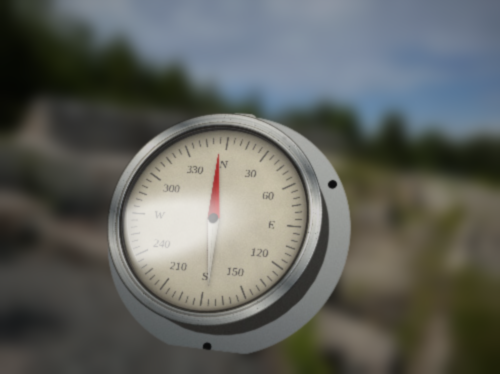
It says 355 °
